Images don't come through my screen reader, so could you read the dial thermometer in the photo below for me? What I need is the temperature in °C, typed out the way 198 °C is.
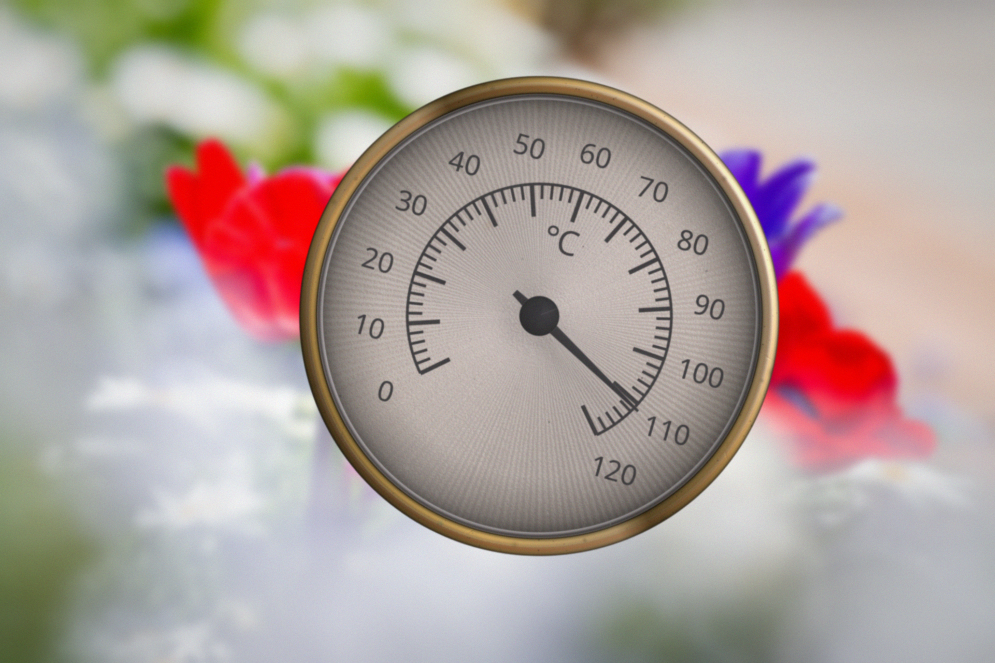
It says 111 °C
